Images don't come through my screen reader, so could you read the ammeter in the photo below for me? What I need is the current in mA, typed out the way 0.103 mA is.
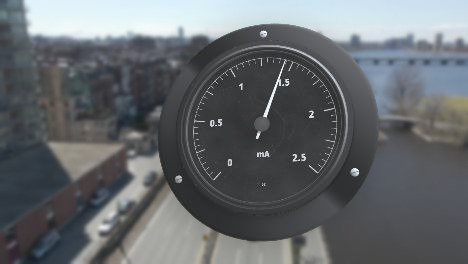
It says 1.45 mA
